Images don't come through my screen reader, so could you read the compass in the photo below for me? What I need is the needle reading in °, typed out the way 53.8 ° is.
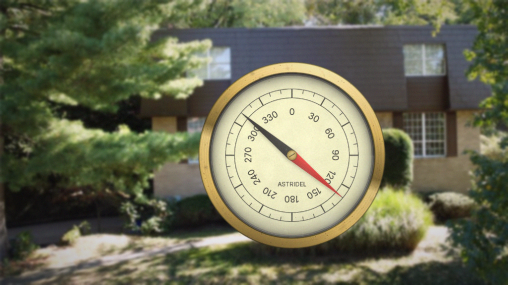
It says 130 °
